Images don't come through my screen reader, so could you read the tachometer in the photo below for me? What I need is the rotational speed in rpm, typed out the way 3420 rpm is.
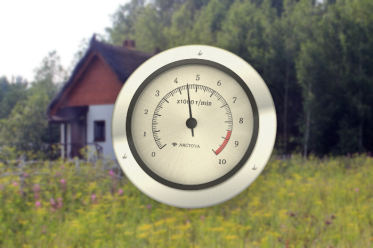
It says 4500 rpm
